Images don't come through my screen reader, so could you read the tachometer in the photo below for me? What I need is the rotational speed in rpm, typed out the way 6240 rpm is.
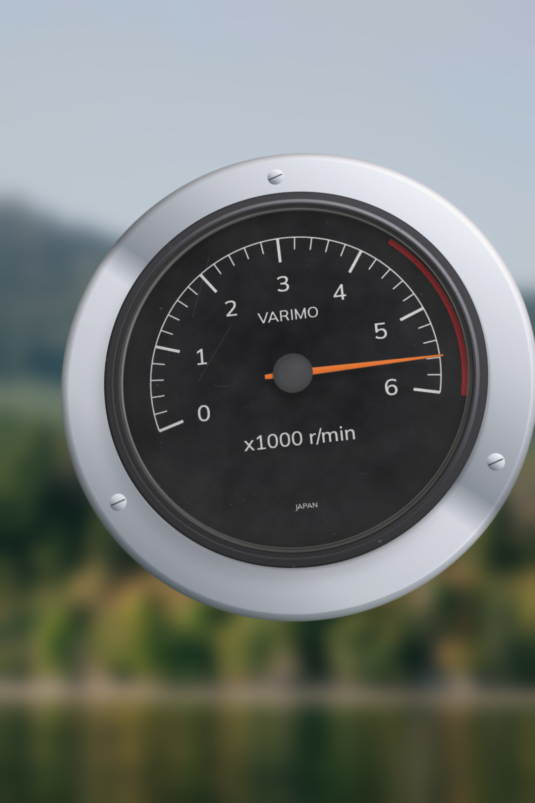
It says 5600 rpm
